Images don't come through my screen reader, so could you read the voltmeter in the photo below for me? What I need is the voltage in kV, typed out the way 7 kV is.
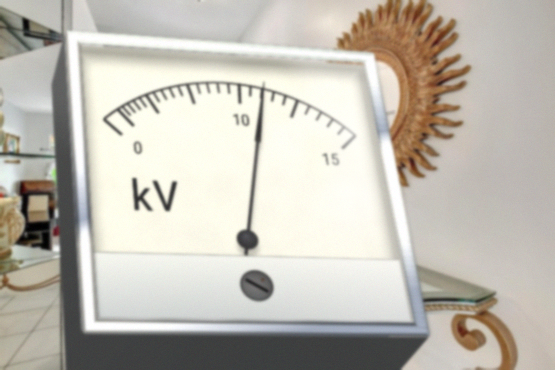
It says 11 kV
